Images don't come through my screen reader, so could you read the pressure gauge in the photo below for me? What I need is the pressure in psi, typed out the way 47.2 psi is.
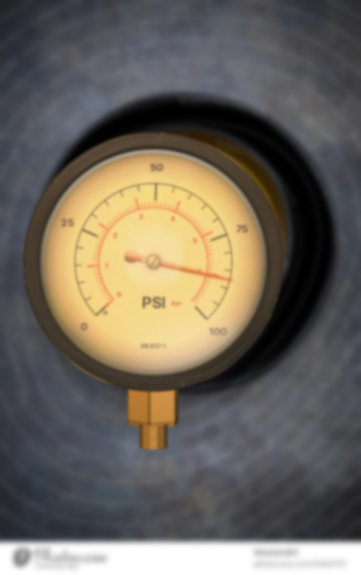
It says 87.5 psi
